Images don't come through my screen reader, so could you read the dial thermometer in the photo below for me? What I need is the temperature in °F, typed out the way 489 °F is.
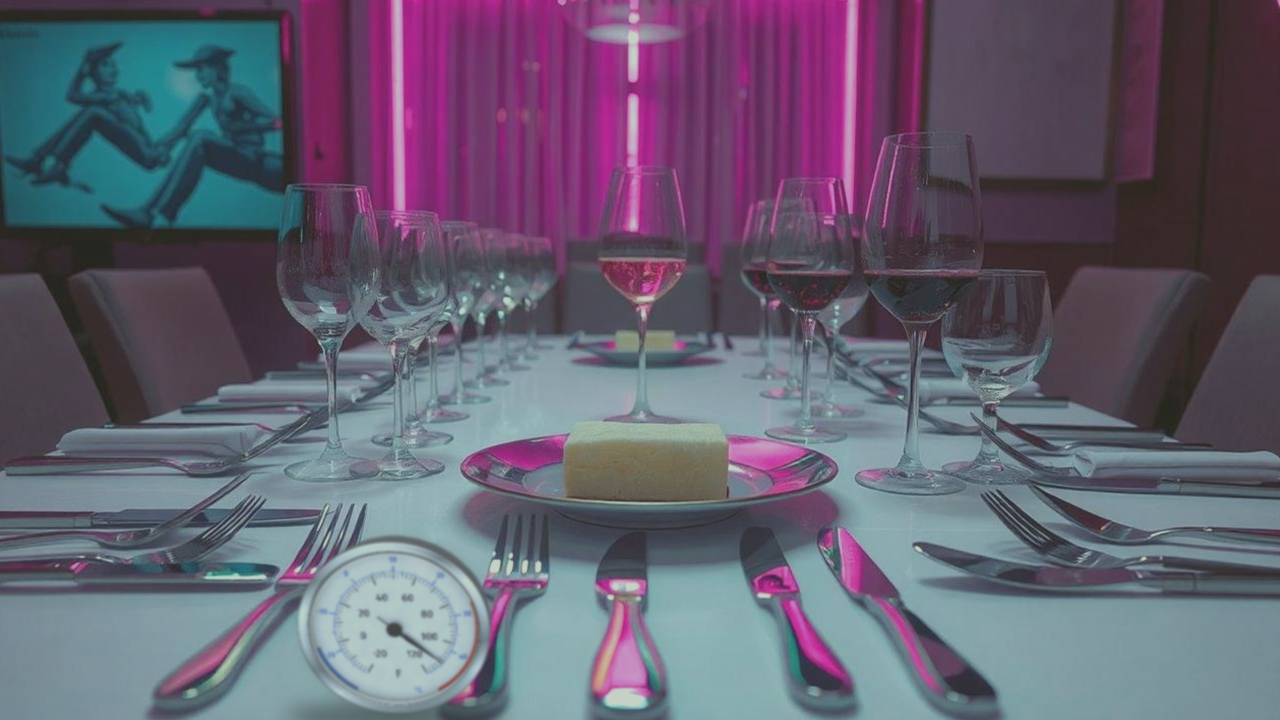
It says 110 °F
